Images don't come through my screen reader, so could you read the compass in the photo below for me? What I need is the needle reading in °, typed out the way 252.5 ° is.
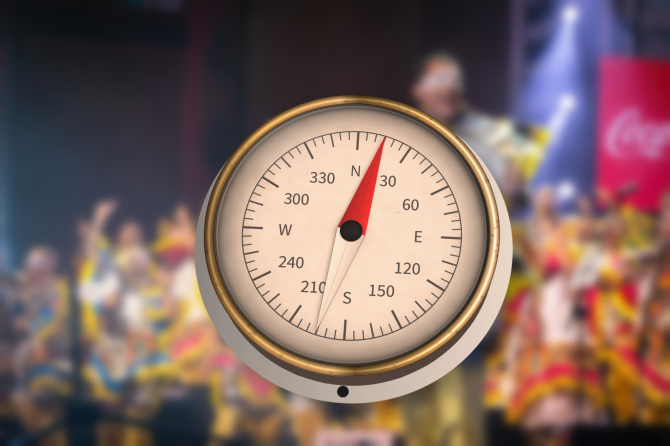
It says 15 °
